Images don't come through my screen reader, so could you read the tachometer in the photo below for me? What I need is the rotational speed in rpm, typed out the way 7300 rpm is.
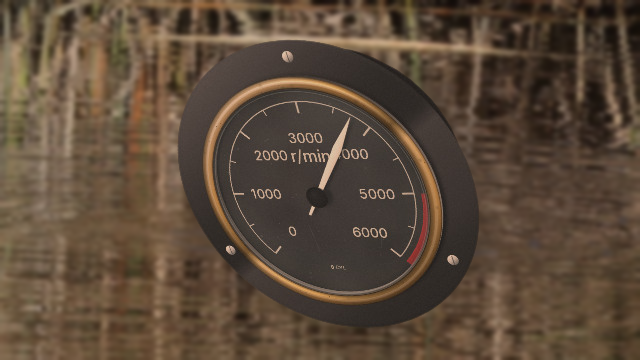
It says 3750 rpm
